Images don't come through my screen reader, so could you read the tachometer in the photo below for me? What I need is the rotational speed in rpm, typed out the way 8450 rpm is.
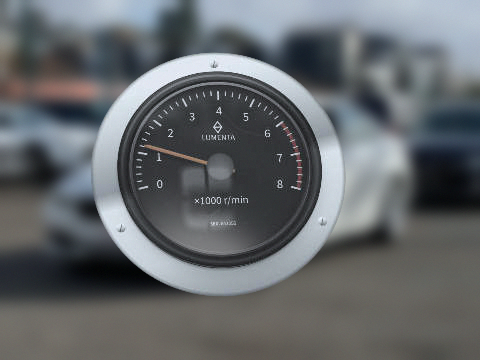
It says 1200 rpm
